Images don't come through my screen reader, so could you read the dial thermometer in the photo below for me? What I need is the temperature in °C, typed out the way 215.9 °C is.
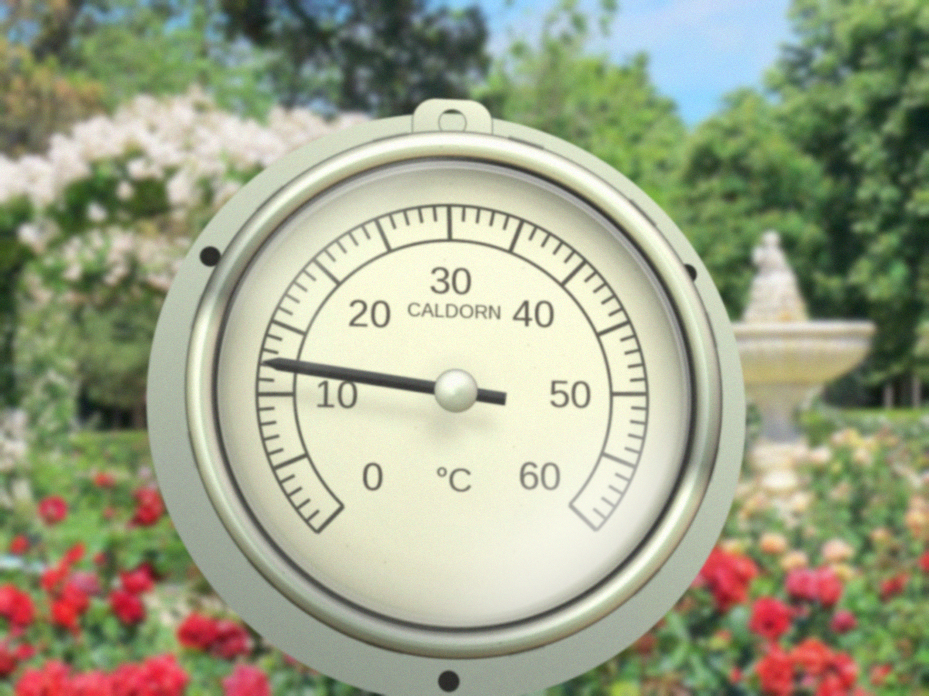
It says 12 °C
